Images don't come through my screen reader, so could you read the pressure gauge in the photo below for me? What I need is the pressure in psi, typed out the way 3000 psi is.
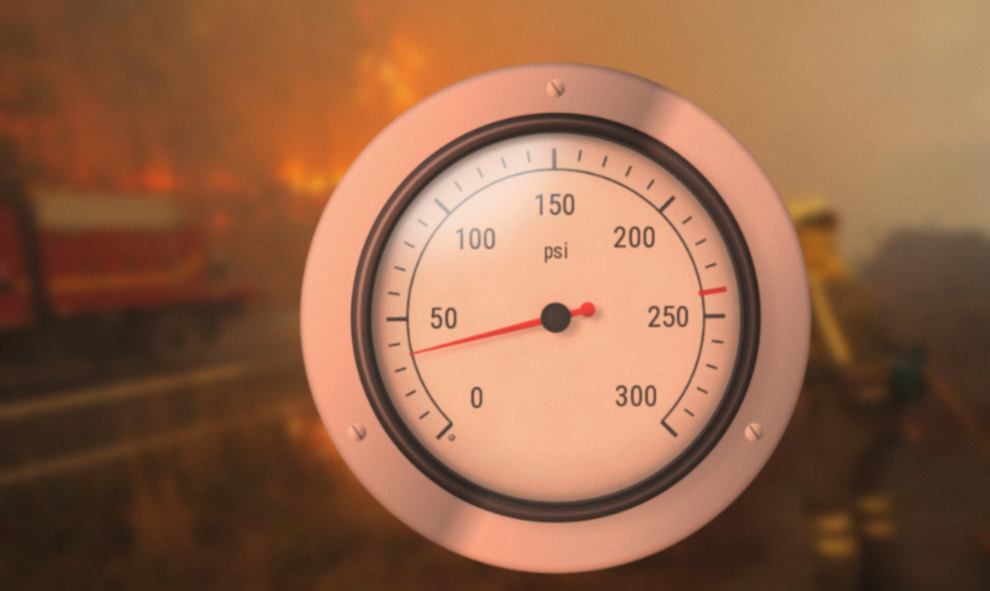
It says 35 psi
